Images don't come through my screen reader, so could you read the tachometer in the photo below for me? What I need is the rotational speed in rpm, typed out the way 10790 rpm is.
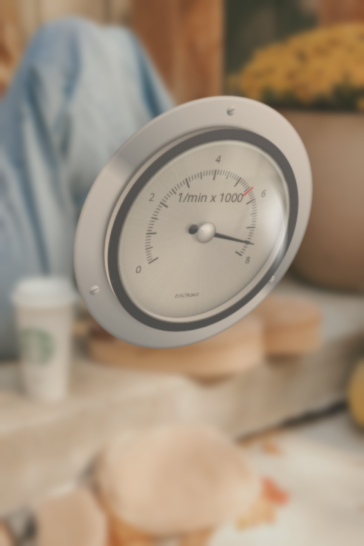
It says 7500 rpm
